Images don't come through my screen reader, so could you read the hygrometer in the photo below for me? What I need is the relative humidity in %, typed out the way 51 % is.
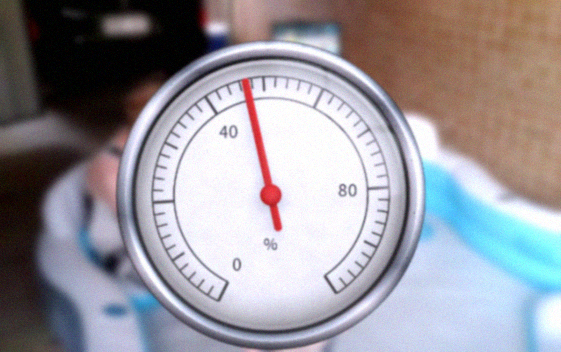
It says 47 %
